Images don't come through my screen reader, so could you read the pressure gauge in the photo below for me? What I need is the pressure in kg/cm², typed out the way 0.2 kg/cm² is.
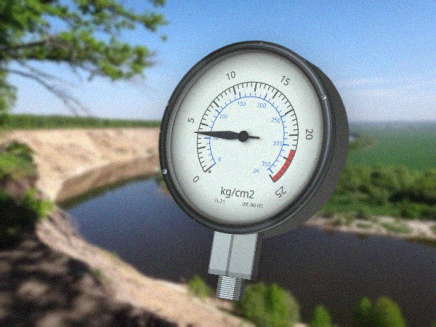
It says 4 kg/cm²
